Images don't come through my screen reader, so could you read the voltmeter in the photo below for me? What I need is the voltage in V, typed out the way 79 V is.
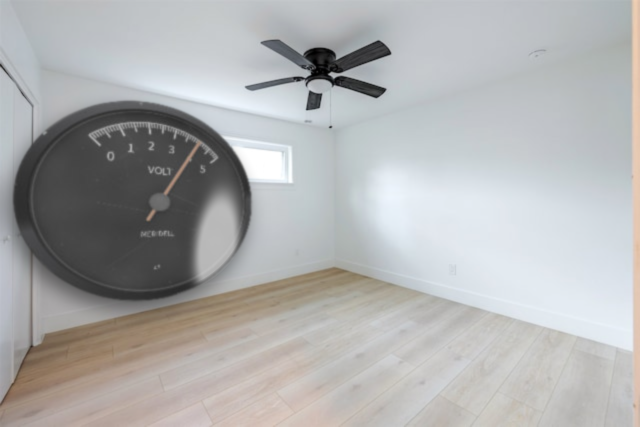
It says 4 V
